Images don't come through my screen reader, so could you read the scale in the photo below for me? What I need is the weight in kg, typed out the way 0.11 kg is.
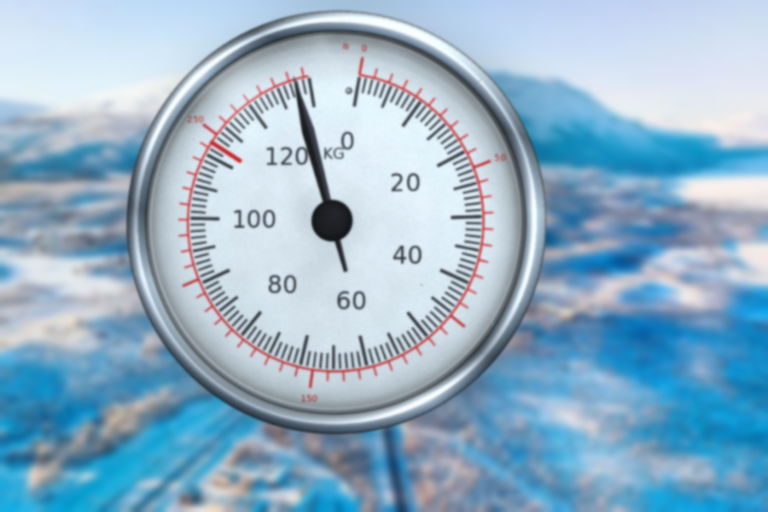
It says 128 kg
